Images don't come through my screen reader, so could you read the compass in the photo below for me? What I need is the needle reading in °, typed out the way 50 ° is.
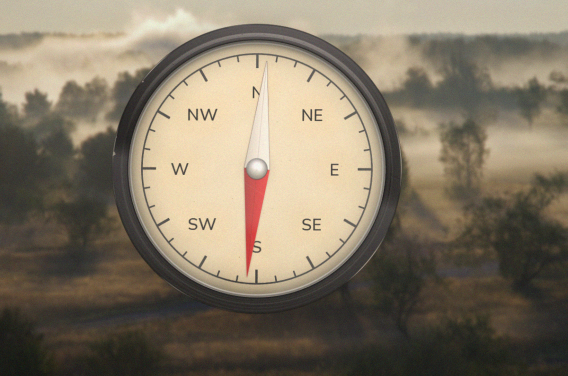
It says 185 °
